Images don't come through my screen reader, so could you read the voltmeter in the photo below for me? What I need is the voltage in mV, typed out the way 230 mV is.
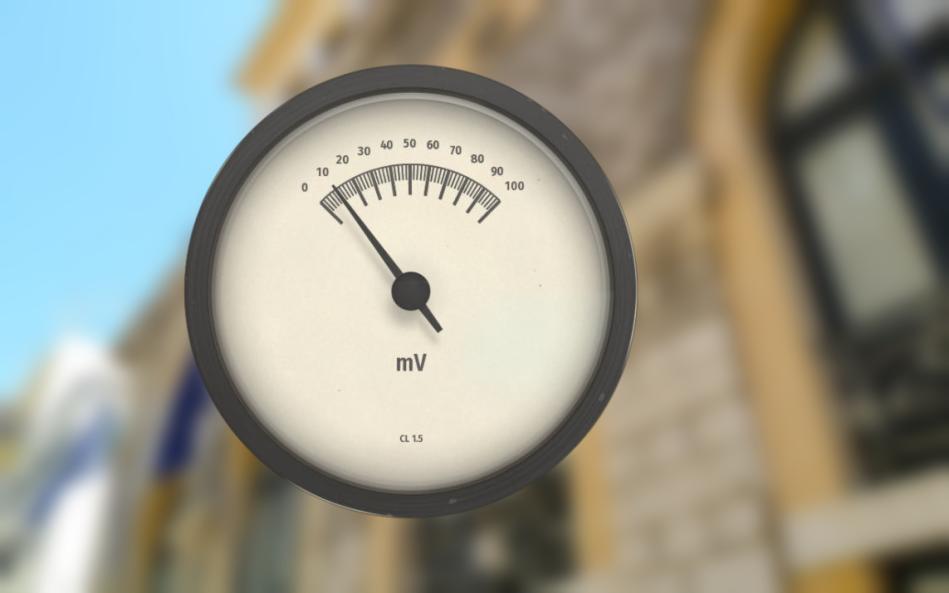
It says 10 mV
